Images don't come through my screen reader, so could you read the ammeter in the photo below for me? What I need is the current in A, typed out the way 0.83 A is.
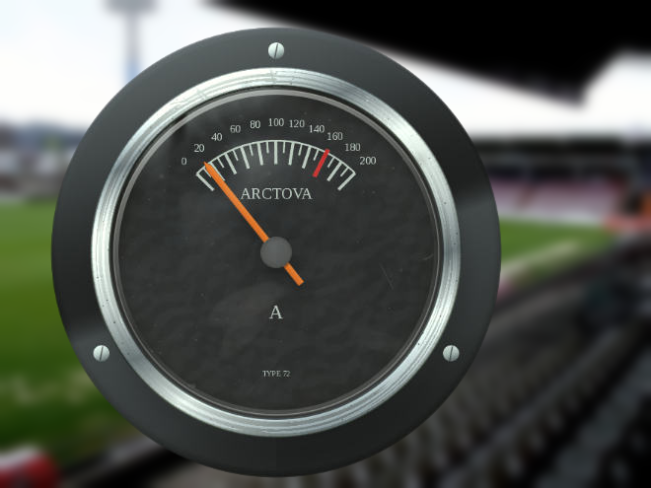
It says 15 A
